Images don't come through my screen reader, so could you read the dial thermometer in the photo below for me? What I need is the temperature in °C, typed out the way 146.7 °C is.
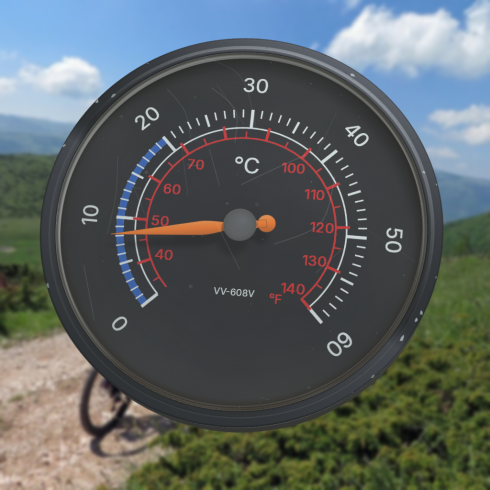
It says 8 °C
